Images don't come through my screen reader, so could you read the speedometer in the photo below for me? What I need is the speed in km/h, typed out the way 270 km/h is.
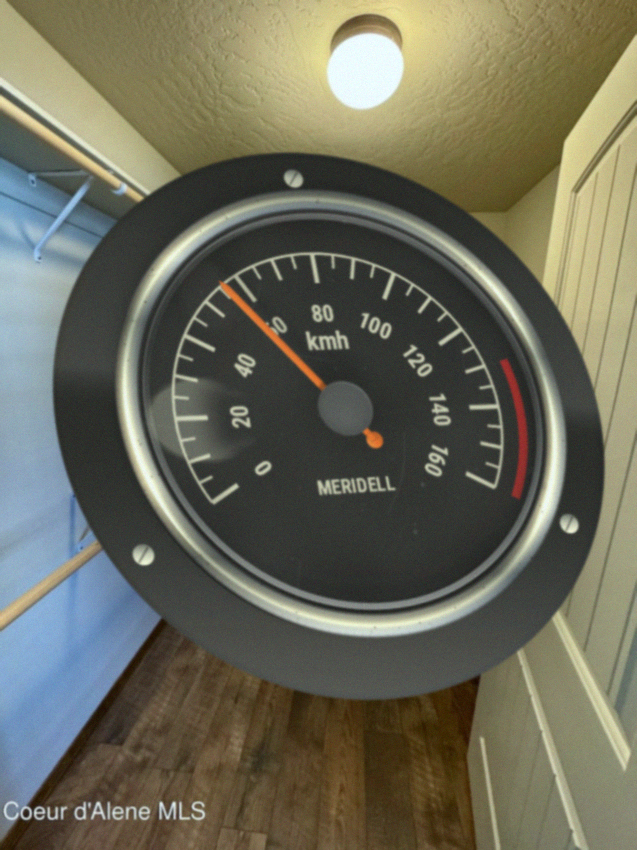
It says 55 km/h
